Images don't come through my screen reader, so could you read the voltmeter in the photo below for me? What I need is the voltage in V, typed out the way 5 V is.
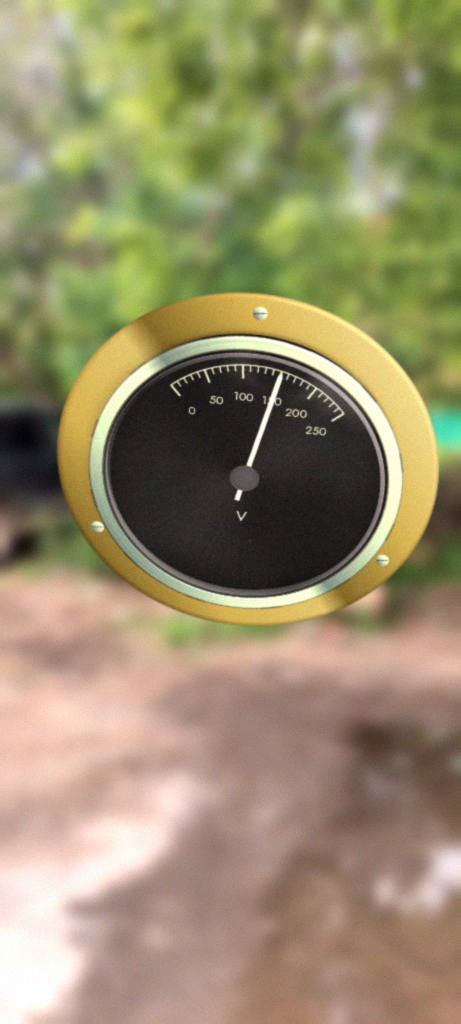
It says 150 V
